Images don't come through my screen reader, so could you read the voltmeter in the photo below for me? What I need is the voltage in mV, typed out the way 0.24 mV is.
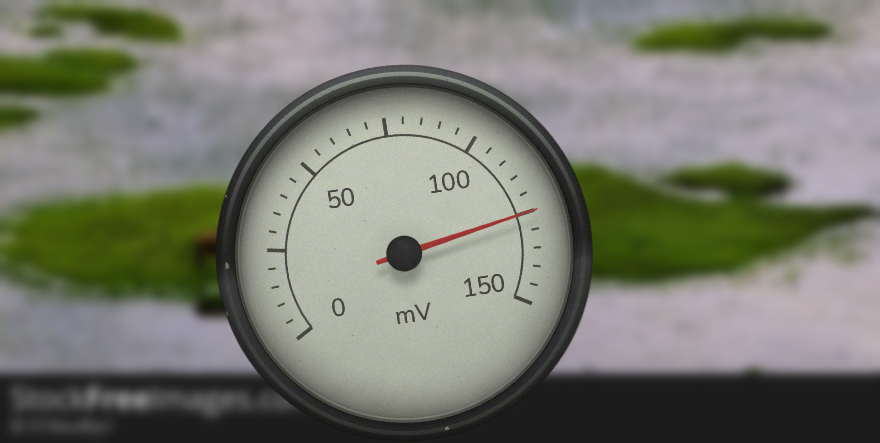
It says 125 mV
